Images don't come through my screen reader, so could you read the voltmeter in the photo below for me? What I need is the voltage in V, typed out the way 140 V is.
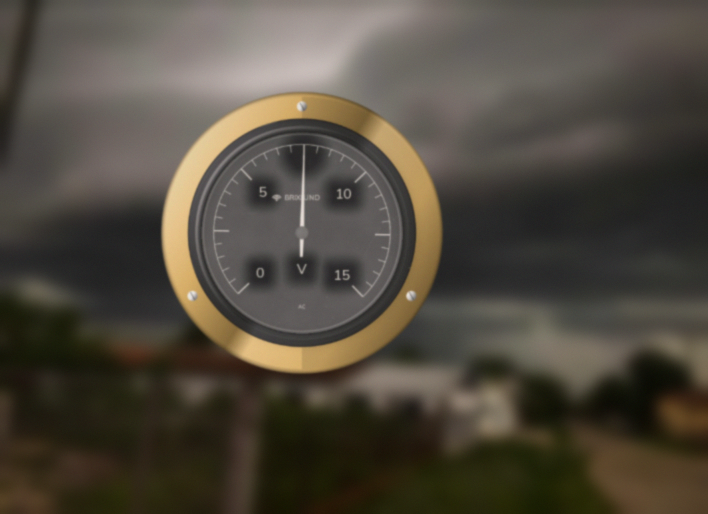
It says 7.5 V
